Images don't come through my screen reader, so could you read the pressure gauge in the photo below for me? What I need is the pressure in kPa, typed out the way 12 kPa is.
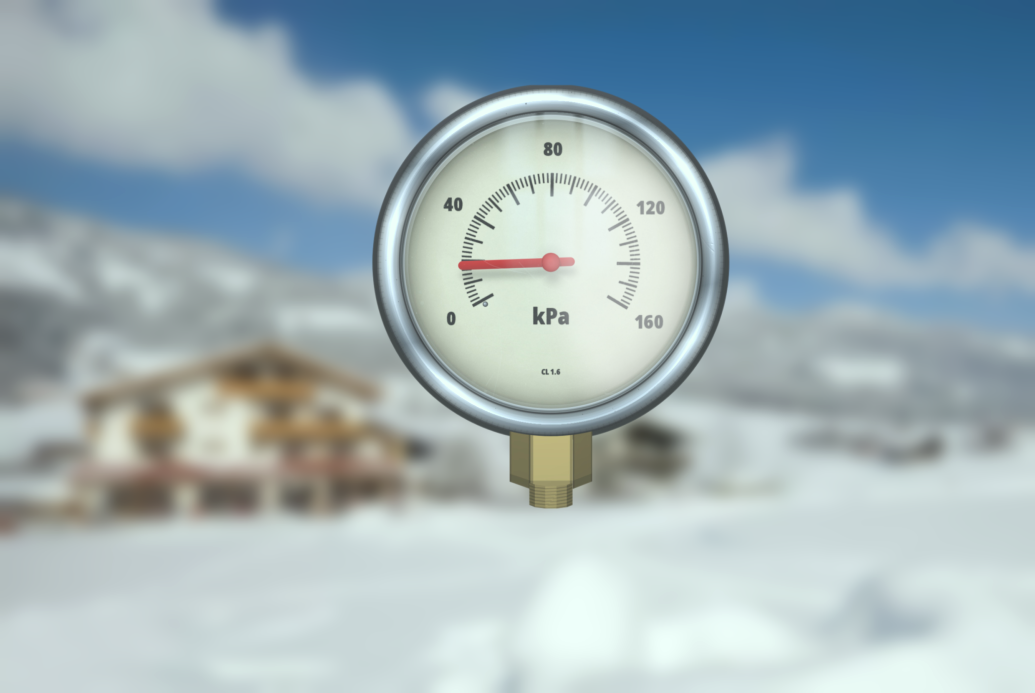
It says 18 kPa
